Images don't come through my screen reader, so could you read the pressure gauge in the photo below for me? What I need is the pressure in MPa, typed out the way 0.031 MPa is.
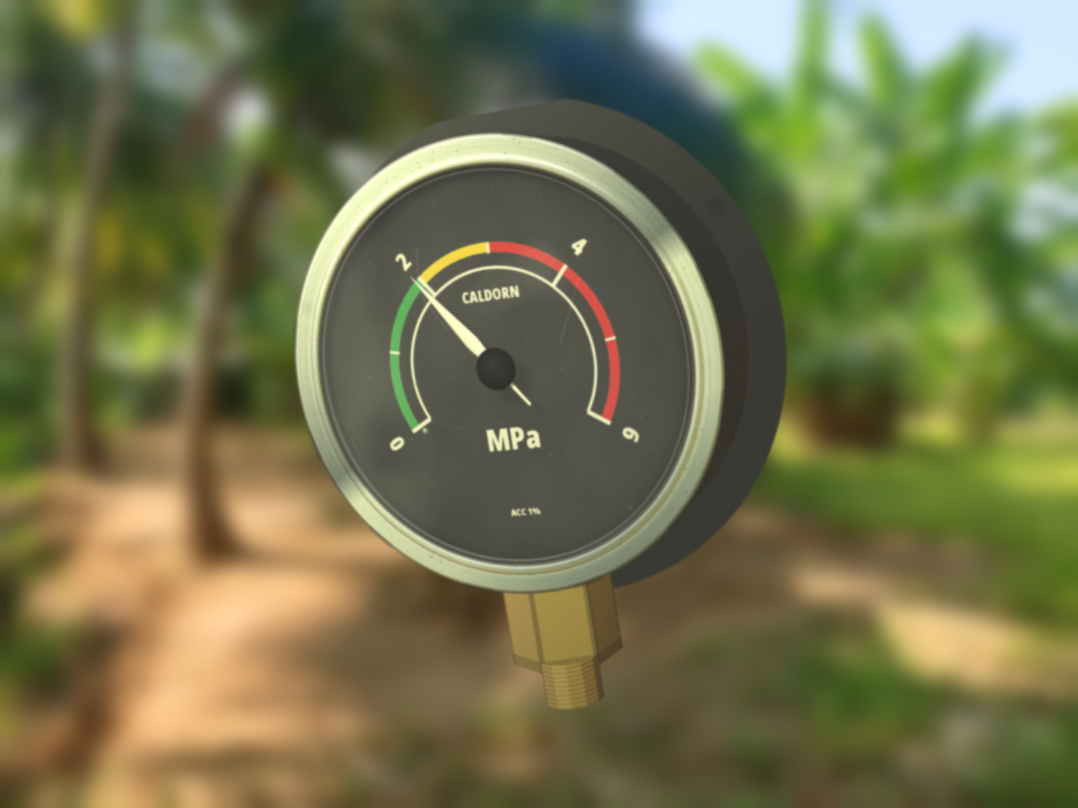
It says 2 MPa
